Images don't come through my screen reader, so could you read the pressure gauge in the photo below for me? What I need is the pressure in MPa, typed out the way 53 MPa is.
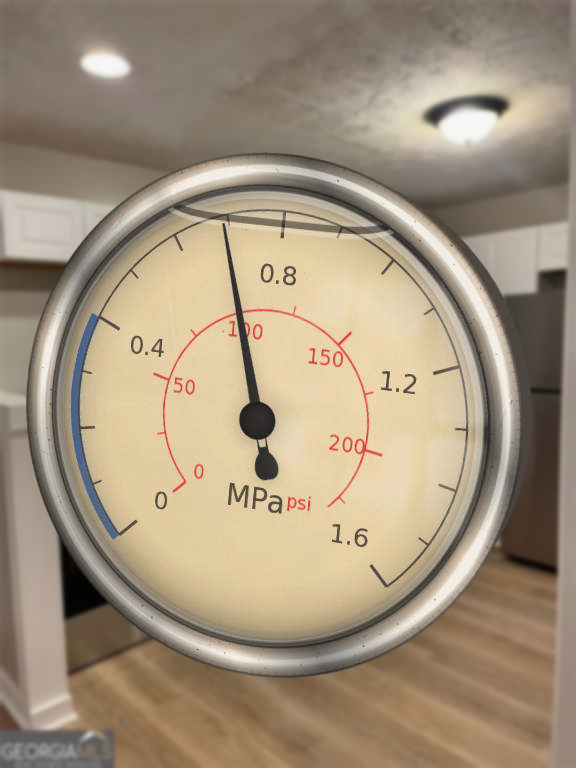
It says 0.7 MPa
